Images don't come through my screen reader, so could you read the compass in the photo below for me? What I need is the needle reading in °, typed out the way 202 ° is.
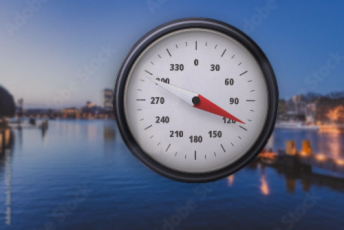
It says 115 °
